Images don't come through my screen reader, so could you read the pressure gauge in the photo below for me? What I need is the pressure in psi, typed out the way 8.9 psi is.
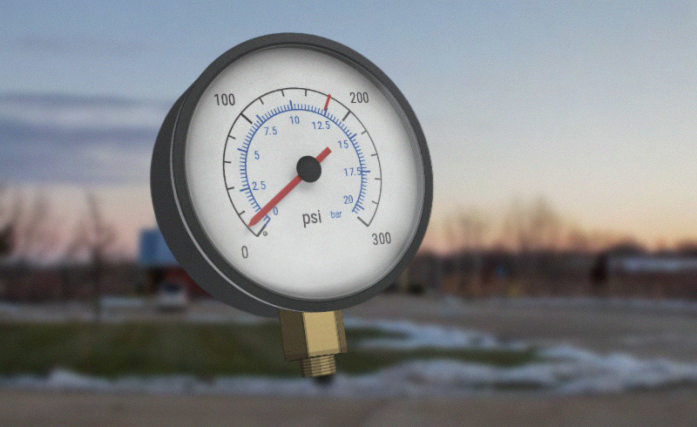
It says 10 psi
